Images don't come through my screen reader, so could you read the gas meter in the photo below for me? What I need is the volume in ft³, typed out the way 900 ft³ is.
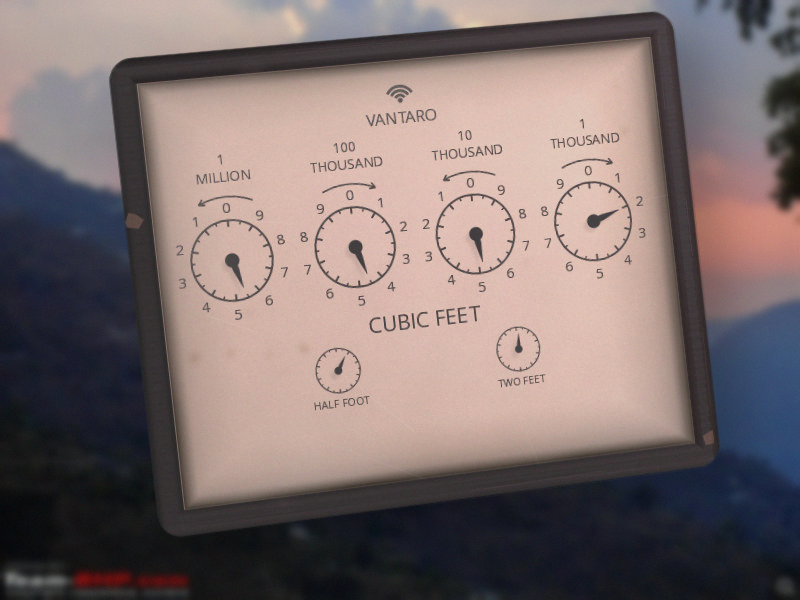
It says 545200 ft³
